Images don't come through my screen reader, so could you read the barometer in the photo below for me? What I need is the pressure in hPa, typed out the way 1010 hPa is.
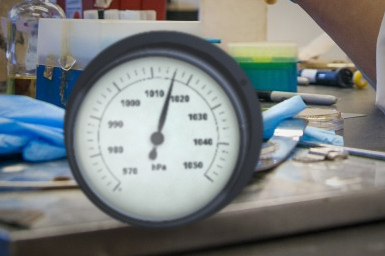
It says 1016 hPa
